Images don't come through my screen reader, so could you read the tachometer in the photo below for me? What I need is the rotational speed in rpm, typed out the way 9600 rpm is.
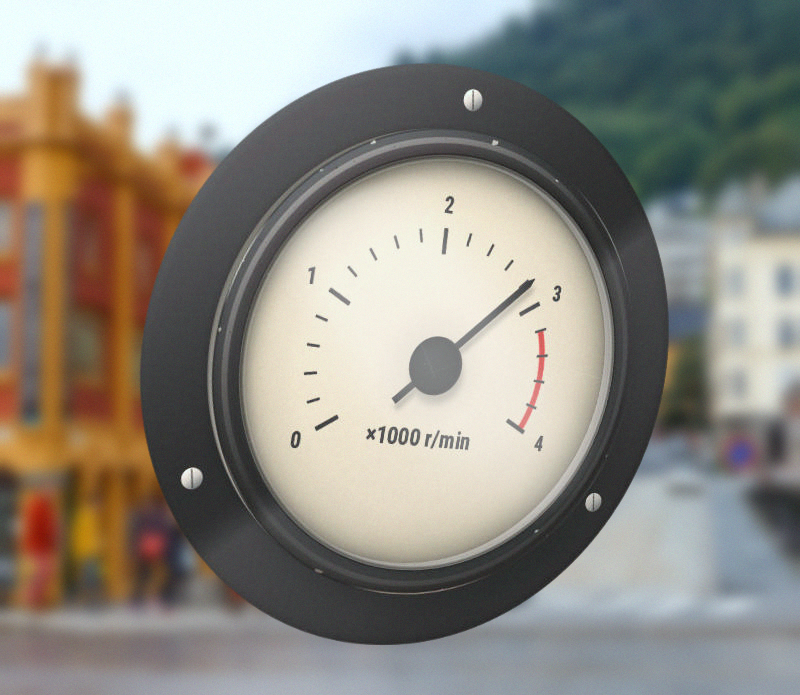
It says 2800 rpm
